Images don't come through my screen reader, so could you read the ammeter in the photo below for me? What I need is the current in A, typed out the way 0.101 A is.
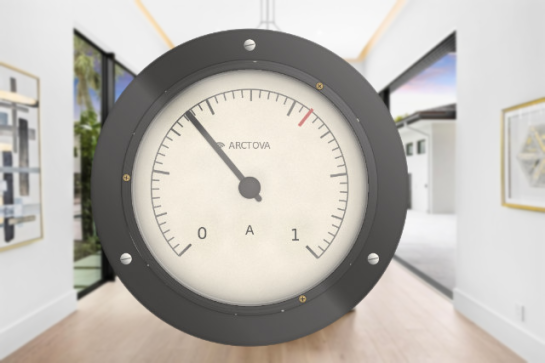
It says 0.35 A
